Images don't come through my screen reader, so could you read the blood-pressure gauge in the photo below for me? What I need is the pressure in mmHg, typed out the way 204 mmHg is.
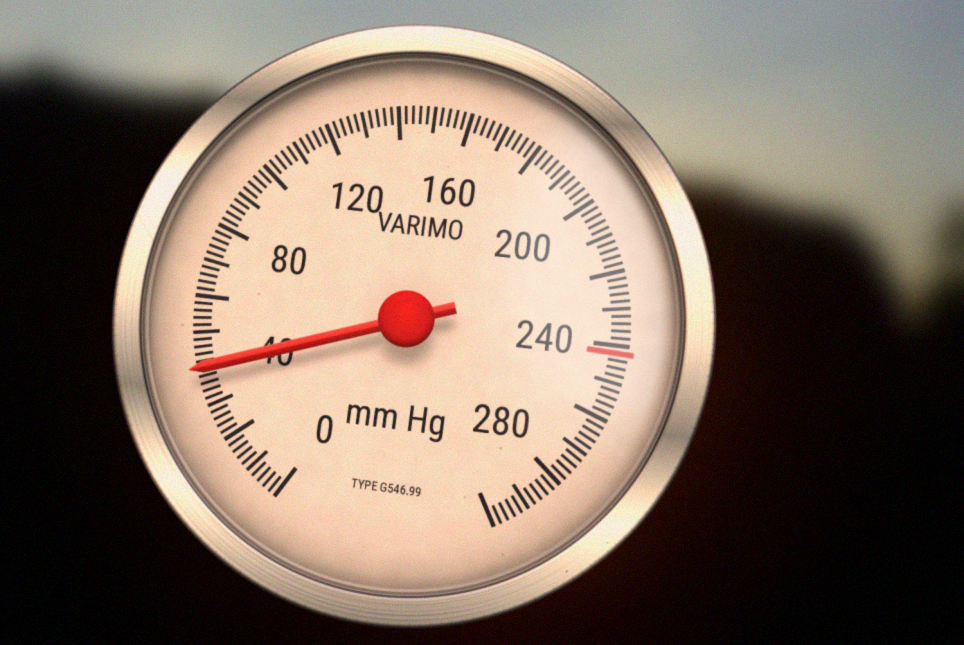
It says 40 mmHg
